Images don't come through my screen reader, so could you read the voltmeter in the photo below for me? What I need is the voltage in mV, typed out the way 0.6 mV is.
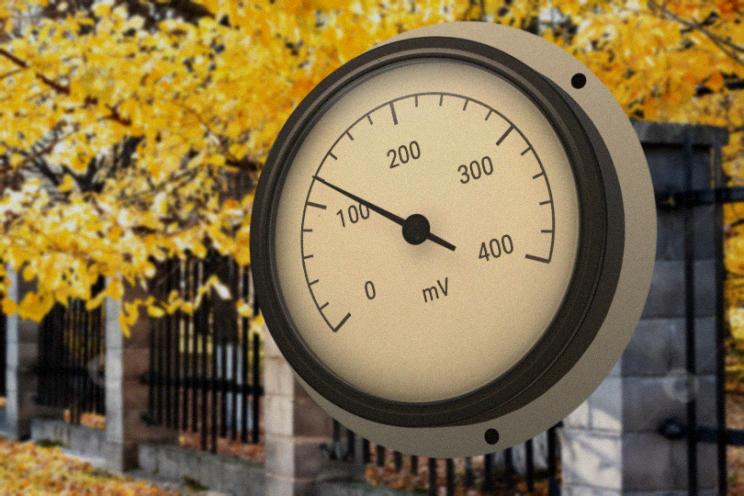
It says 120 mV
